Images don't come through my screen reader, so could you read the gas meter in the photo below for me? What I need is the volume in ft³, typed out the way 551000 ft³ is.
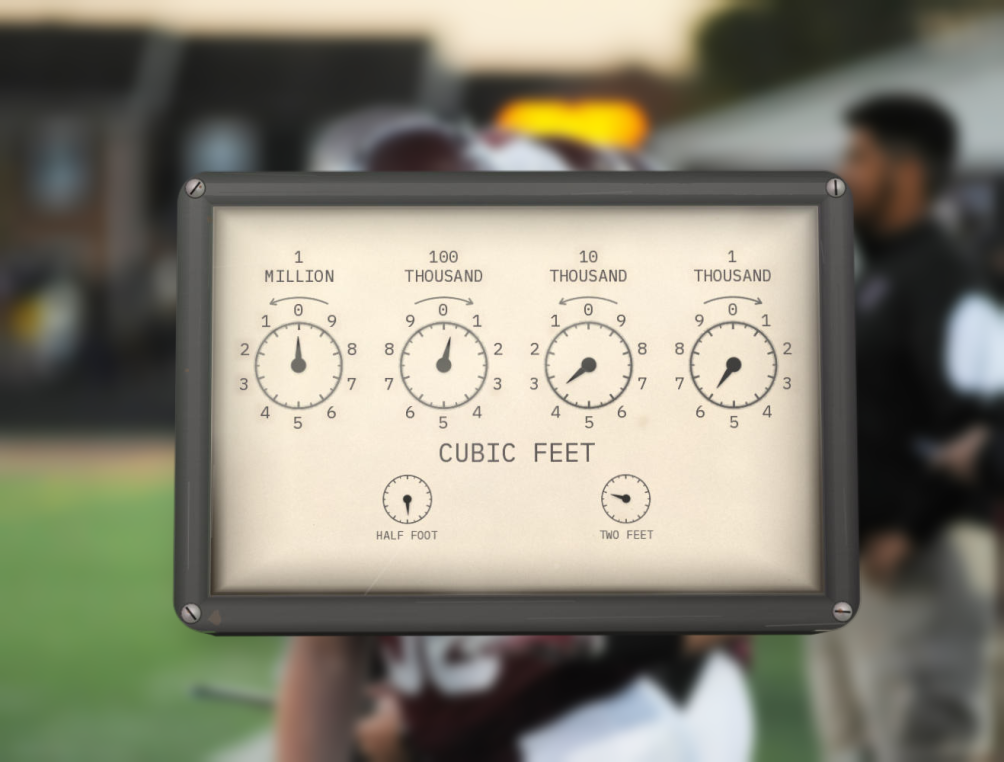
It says 3600 ft³
